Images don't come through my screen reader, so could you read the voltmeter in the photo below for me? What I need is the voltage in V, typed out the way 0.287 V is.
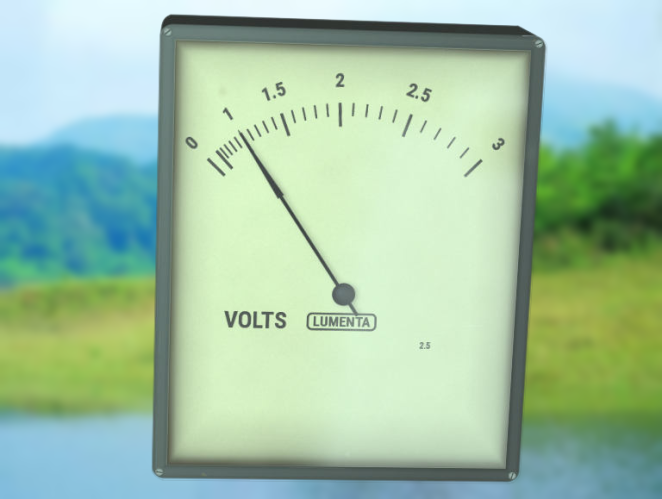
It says 1 V
